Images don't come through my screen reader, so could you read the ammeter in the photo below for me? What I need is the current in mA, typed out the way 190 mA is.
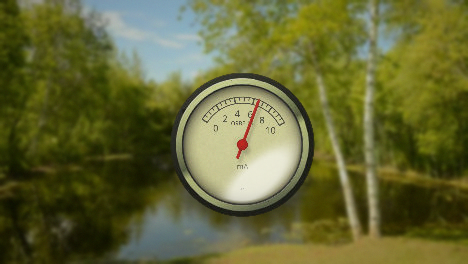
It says 6.5 mA
